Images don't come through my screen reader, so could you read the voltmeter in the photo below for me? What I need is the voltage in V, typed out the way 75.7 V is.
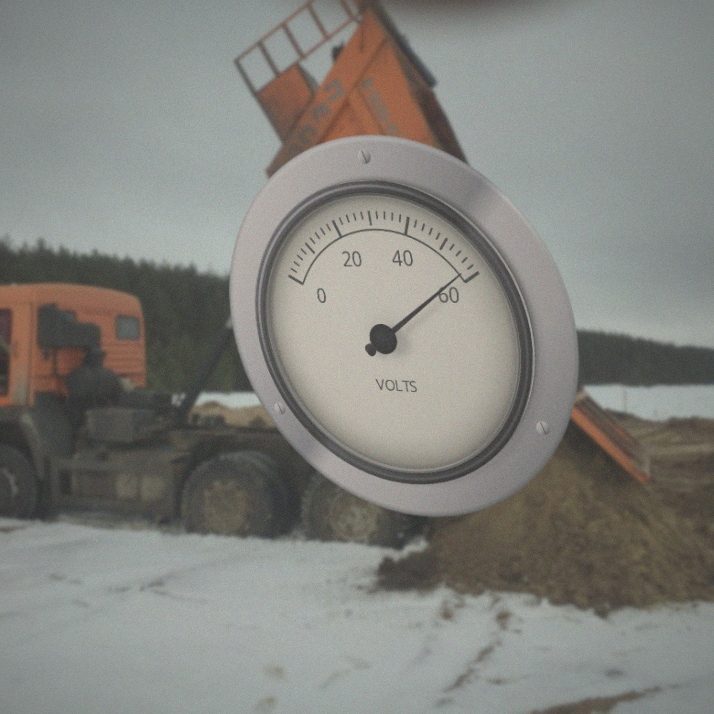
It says 58 V
